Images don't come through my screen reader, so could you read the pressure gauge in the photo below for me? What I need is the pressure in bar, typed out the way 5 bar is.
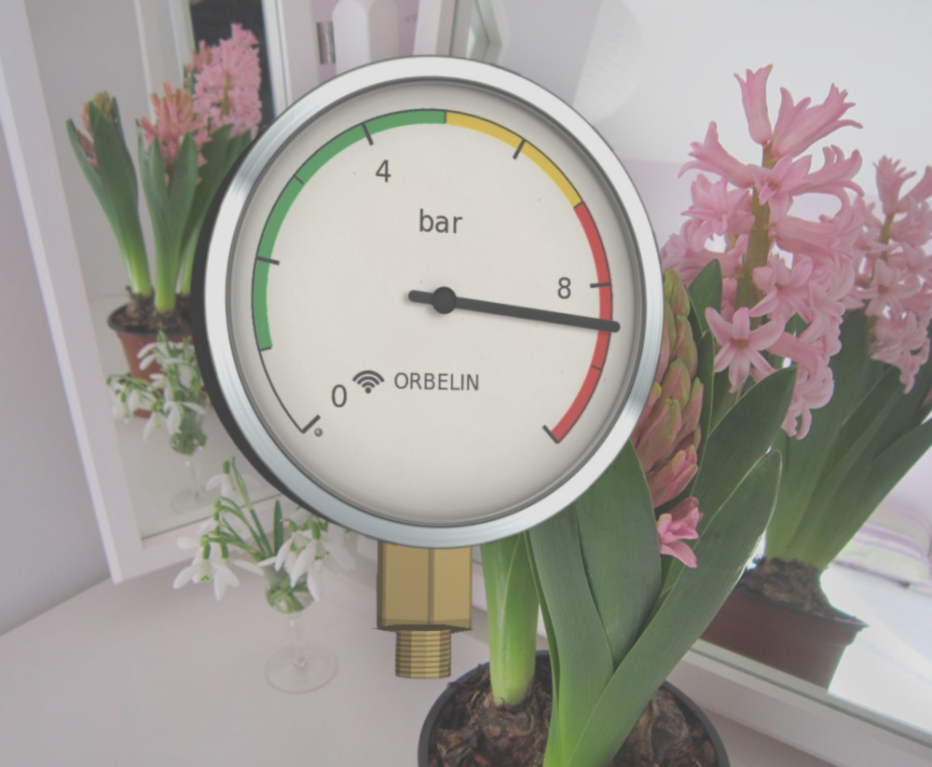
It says 8.5 bar
